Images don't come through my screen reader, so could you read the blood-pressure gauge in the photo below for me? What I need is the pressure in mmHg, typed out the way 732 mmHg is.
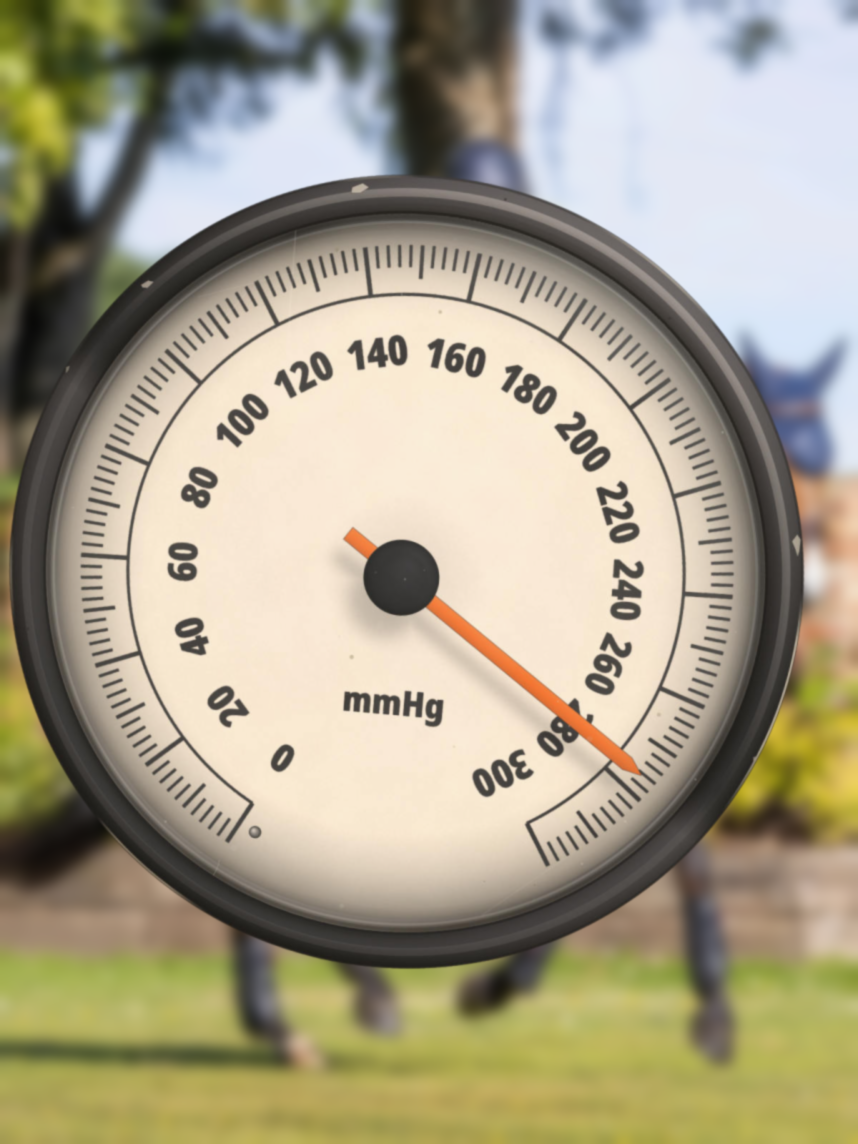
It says 276 mmHg
